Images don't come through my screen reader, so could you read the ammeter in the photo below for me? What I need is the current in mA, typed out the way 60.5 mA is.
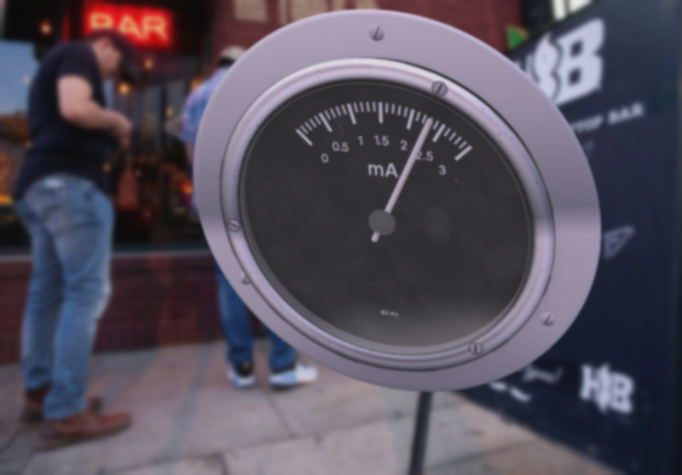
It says 2.3 mA
